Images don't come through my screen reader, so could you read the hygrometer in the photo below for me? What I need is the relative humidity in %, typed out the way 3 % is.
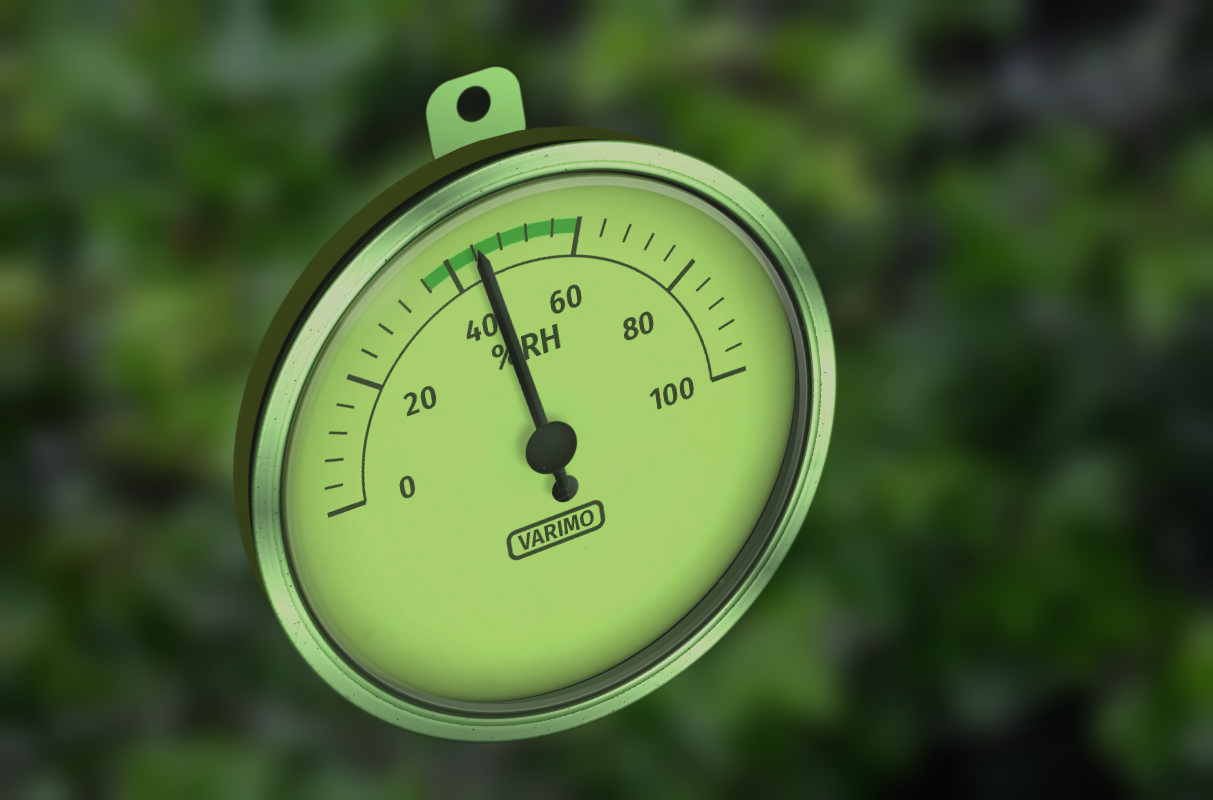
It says 44 %
